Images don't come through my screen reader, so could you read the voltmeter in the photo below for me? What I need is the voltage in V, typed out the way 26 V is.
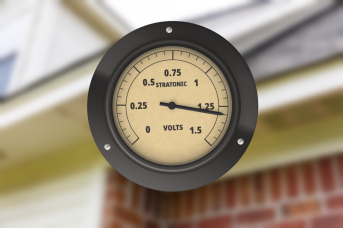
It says 1.3 V
